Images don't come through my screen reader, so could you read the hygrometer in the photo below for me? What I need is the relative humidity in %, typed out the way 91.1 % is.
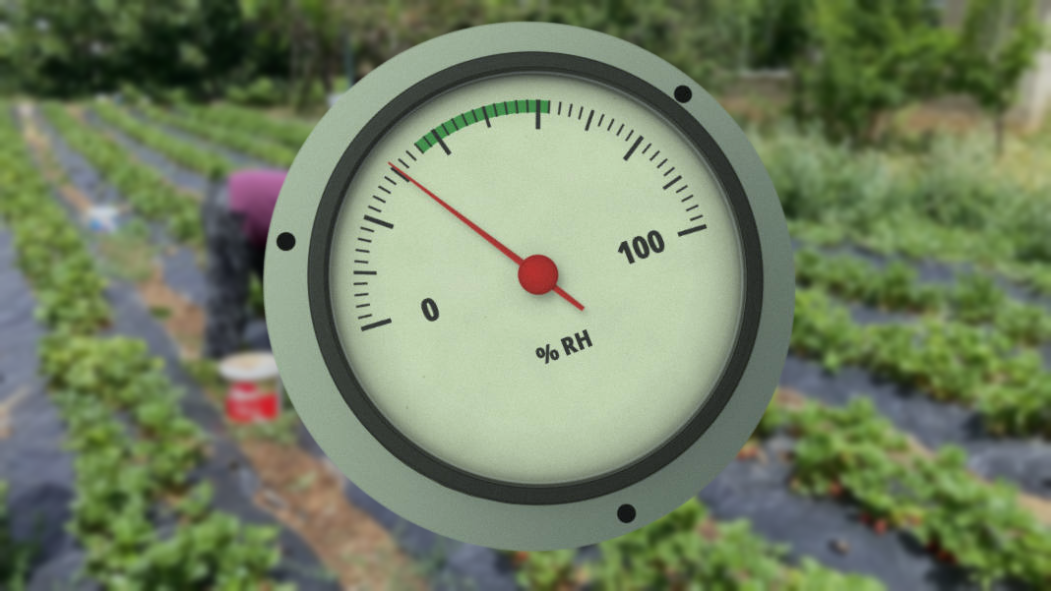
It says 30 %
